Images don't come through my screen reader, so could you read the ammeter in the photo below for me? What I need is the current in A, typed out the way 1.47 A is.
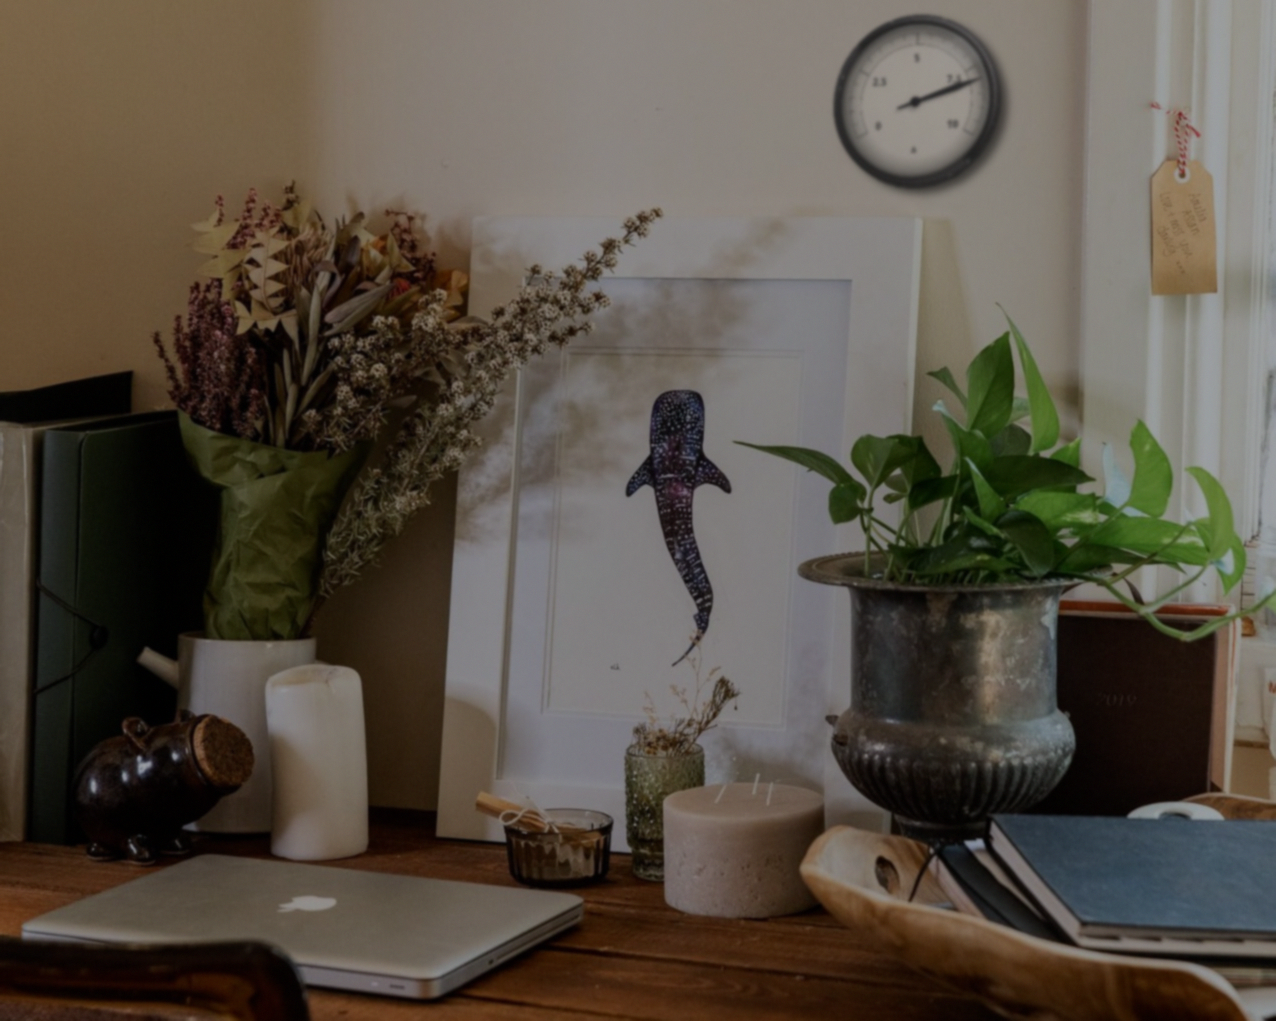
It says 8 A
